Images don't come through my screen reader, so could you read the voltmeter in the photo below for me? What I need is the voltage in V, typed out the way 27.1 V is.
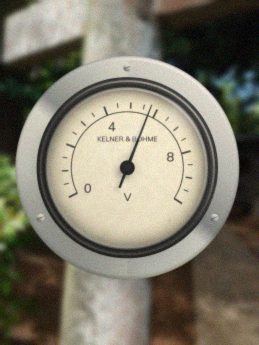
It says 5.75 V
